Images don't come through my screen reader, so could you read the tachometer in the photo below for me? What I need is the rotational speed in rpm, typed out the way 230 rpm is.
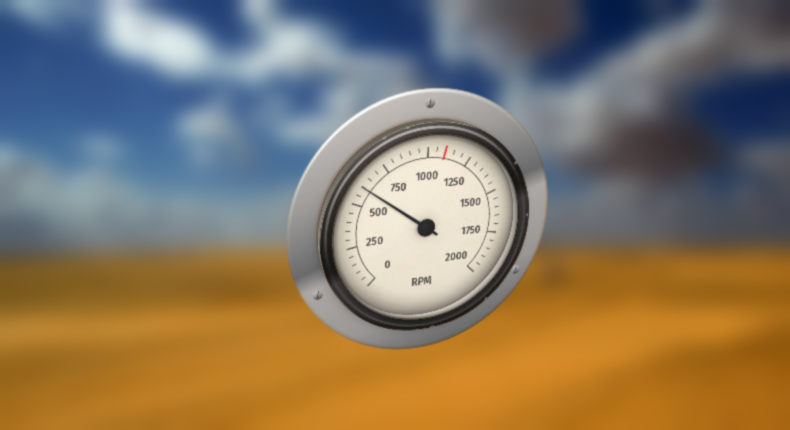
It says 600 rpm
